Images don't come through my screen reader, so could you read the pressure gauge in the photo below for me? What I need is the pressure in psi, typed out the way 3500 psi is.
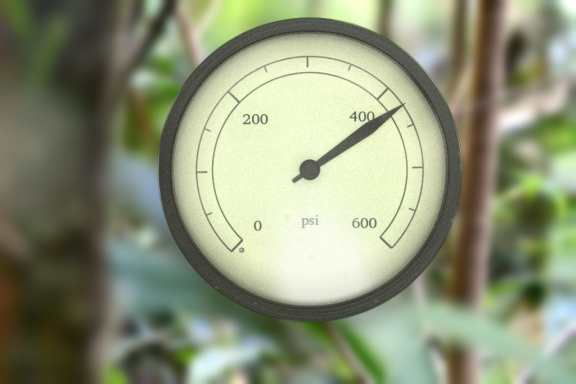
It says 425 psi
